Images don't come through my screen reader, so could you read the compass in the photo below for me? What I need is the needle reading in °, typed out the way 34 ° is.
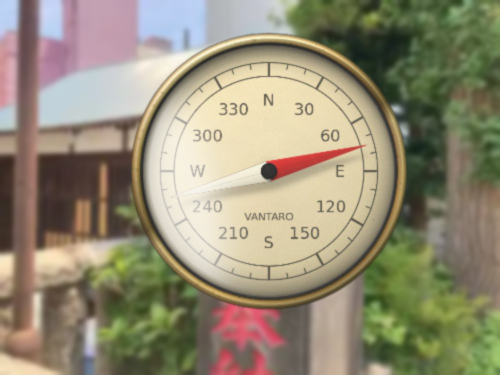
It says 75 °
